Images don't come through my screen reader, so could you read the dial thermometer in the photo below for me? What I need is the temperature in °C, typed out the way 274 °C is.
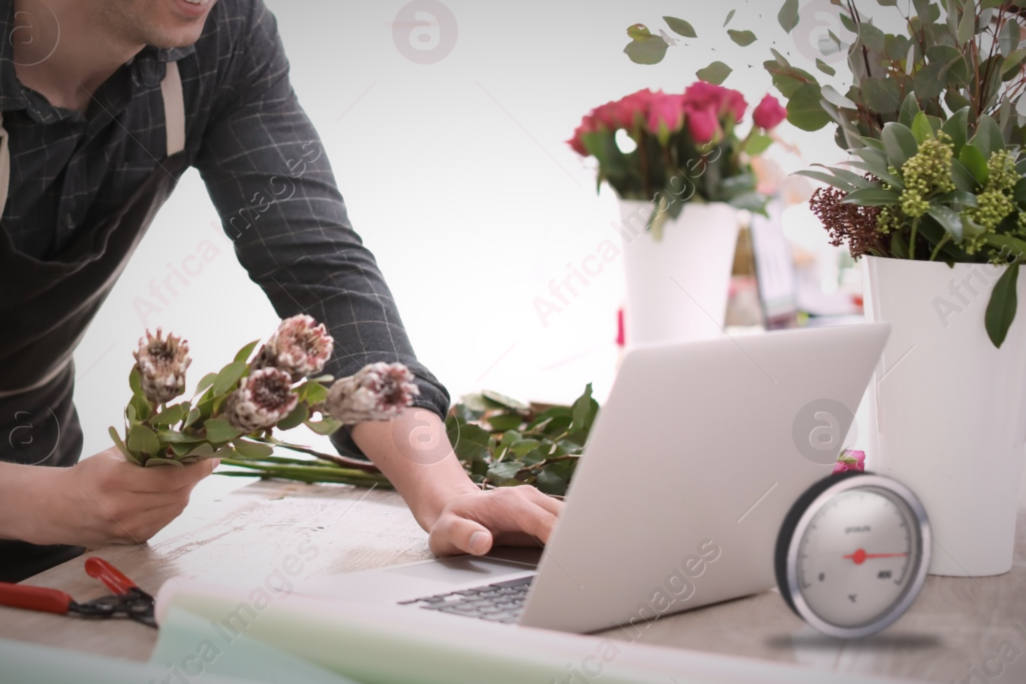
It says 350 °C
